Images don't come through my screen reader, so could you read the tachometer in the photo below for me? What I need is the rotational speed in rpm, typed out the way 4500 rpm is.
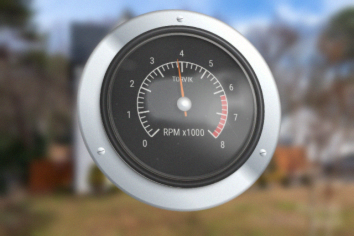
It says 3800 rpm
